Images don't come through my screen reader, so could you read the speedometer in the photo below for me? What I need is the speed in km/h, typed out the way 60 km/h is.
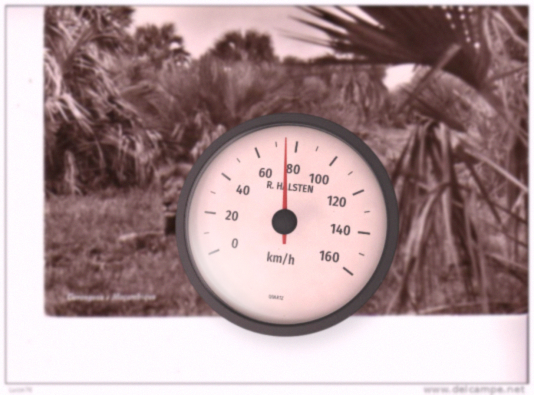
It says 75 km/h
